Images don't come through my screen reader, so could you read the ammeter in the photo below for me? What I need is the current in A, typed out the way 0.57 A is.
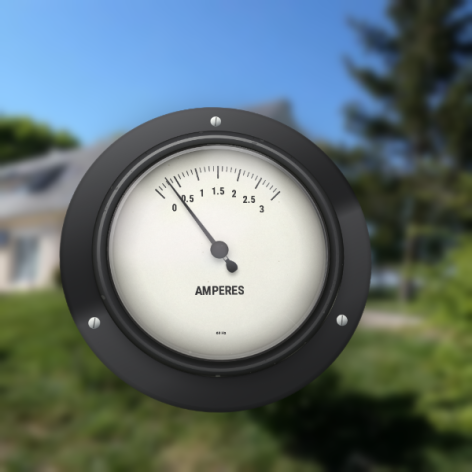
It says 0.3 A
